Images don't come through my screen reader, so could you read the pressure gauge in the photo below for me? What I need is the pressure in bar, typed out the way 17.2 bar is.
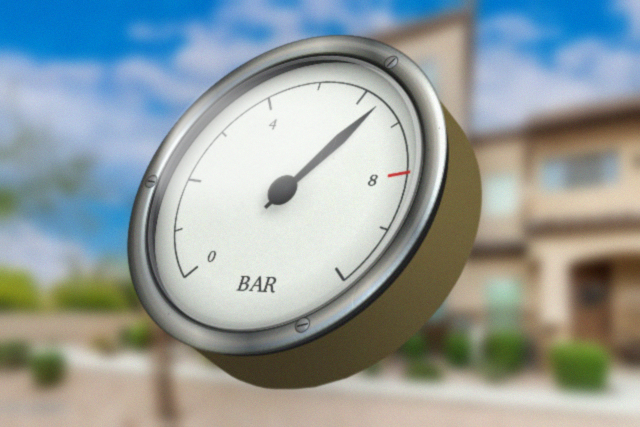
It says 6.5 bar
